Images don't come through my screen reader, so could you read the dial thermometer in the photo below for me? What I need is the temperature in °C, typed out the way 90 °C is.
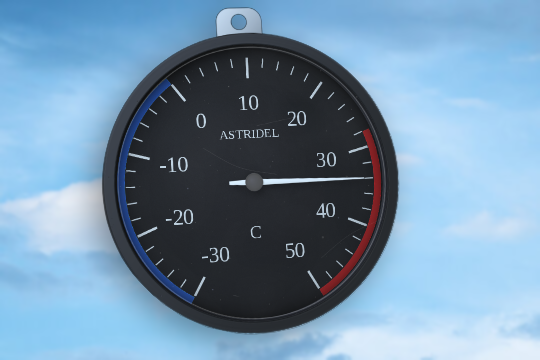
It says 34 °C
